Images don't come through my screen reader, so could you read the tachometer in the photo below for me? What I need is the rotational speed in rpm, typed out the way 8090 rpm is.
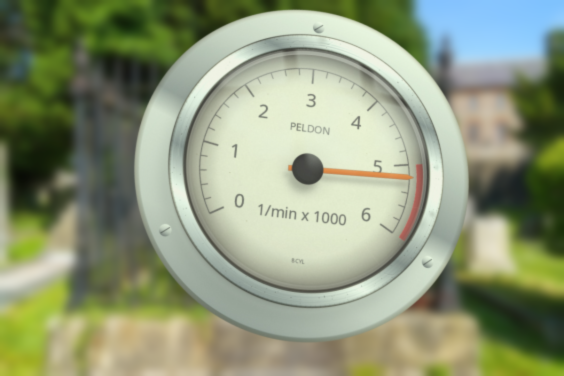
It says 5200 rpm
